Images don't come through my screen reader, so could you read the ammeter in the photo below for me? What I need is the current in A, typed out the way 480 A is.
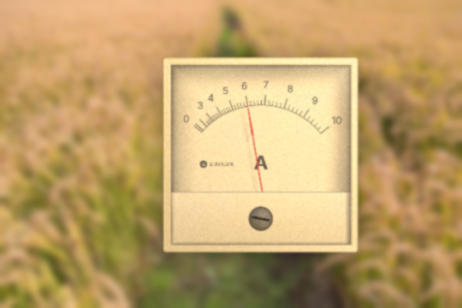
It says 6 A
